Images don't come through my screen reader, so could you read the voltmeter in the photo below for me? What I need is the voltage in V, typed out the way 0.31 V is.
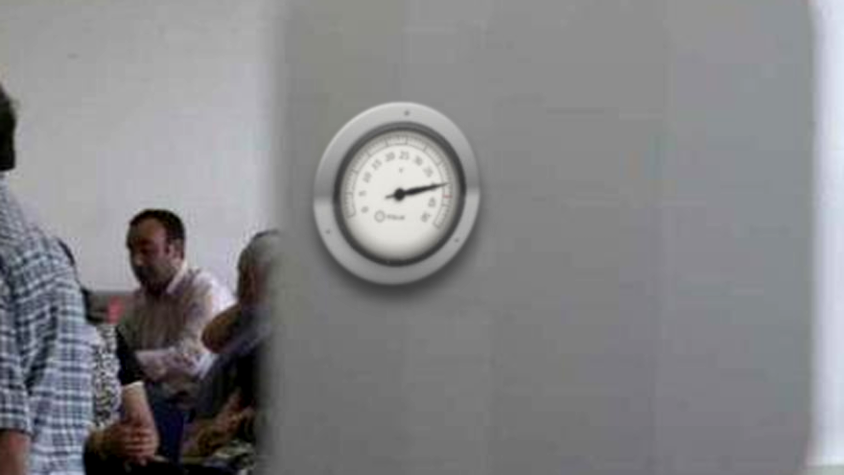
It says 40 V
